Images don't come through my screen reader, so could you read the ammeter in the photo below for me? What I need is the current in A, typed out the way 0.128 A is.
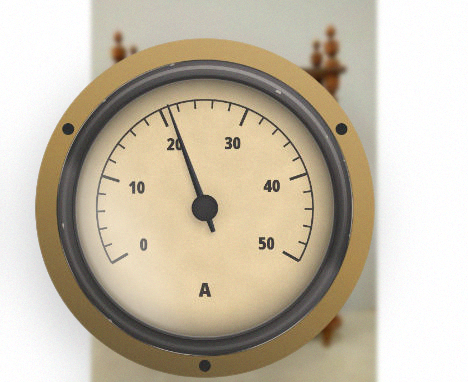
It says 21 A
